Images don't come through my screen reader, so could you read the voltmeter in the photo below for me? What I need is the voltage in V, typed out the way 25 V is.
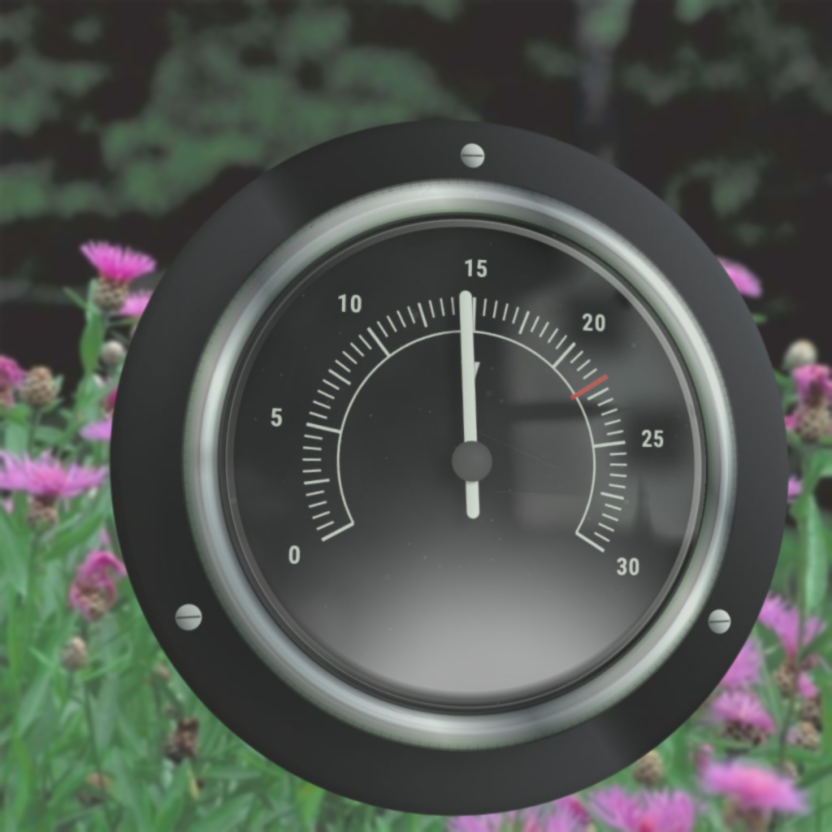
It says 14.5 V
